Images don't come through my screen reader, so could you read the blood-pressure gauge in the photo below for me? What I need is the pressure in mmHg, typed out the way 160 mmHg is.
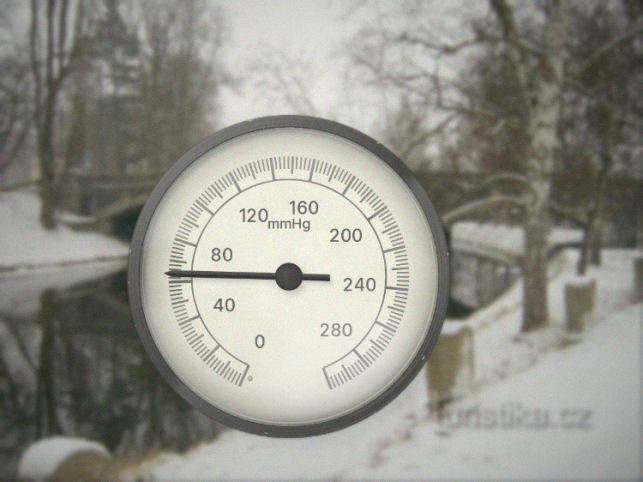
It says 64 mmHg
